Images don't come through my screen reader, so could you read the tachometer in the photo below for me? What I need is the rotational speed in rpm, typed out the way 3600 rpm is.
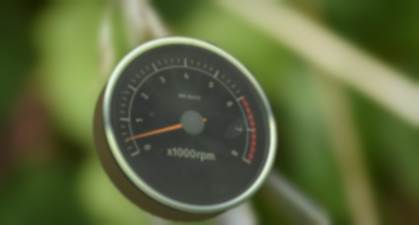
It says 400 rpm
